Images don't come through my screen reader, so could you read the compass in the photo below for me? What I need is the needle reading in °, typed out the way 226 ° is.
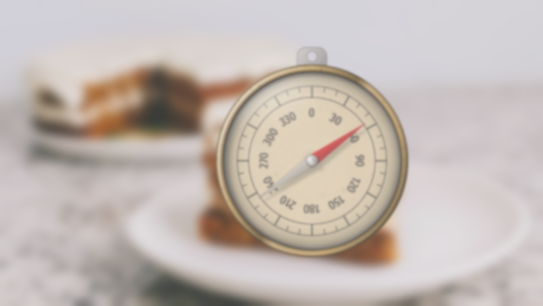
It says 55 °
